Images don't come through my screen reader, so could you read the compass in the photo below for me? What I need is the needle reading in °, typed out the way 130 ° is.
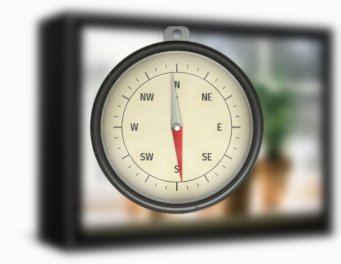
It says 175 °
